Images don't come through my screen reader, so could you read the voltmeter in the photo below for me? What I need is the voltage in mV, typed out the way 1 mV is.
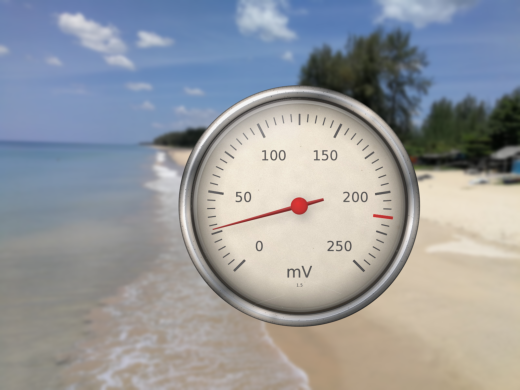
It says 27.5 mV
